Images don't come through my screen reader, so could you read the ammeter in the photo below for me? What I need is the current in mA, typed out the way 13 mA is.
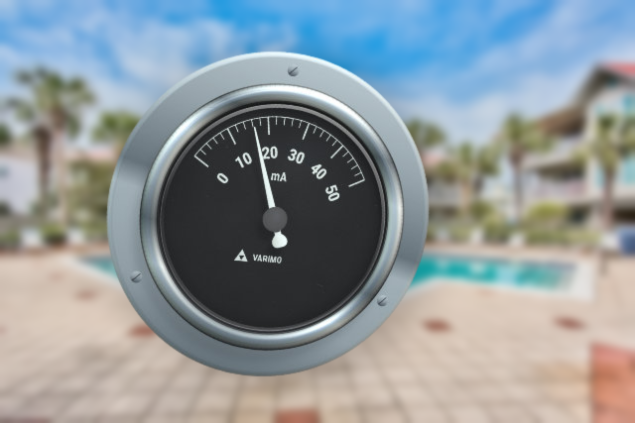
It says 16 mA
